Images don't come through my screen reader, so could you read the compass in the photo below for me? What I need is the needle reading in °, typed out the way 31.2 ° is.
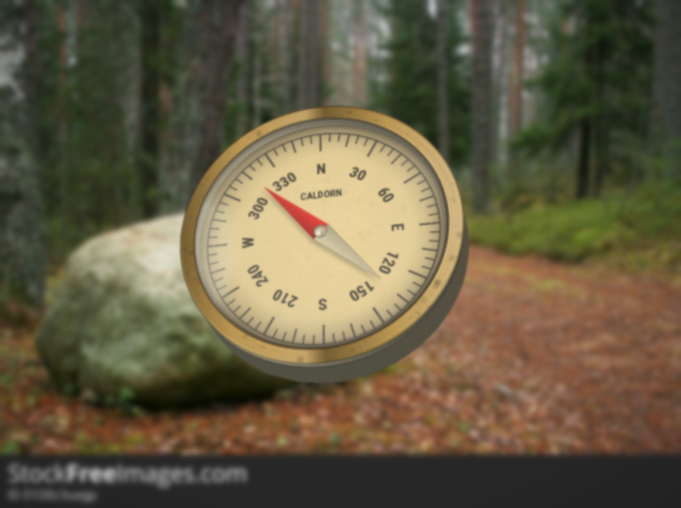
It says 315 °
